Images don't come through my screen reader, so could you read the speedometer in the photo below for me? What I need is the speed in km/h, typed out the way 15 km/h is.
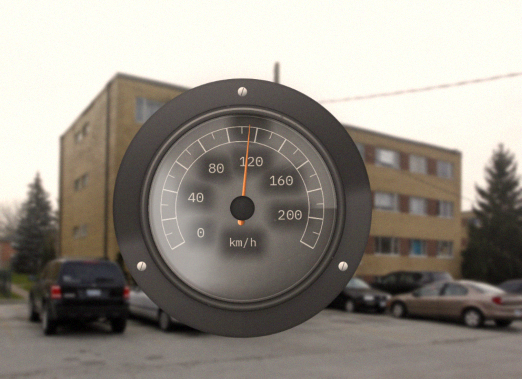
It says 115 km/h
